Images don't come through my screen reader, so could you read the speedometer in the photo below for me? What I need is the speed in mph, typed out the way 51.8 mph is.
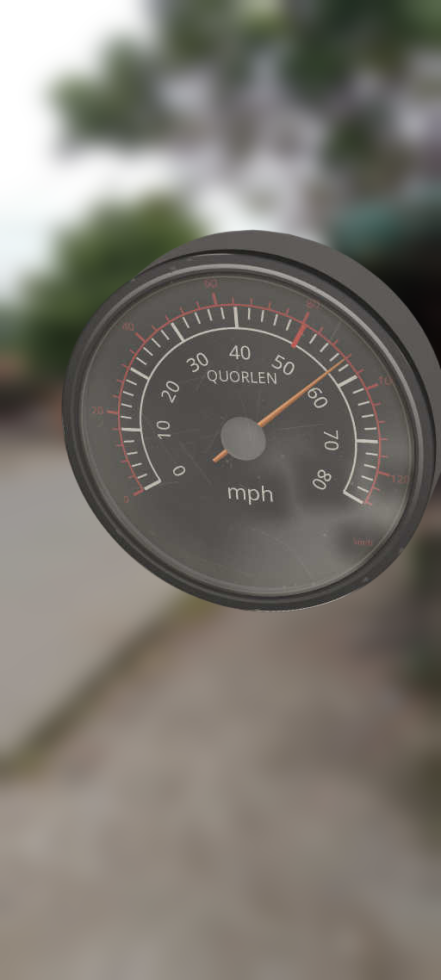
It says 57 mph
